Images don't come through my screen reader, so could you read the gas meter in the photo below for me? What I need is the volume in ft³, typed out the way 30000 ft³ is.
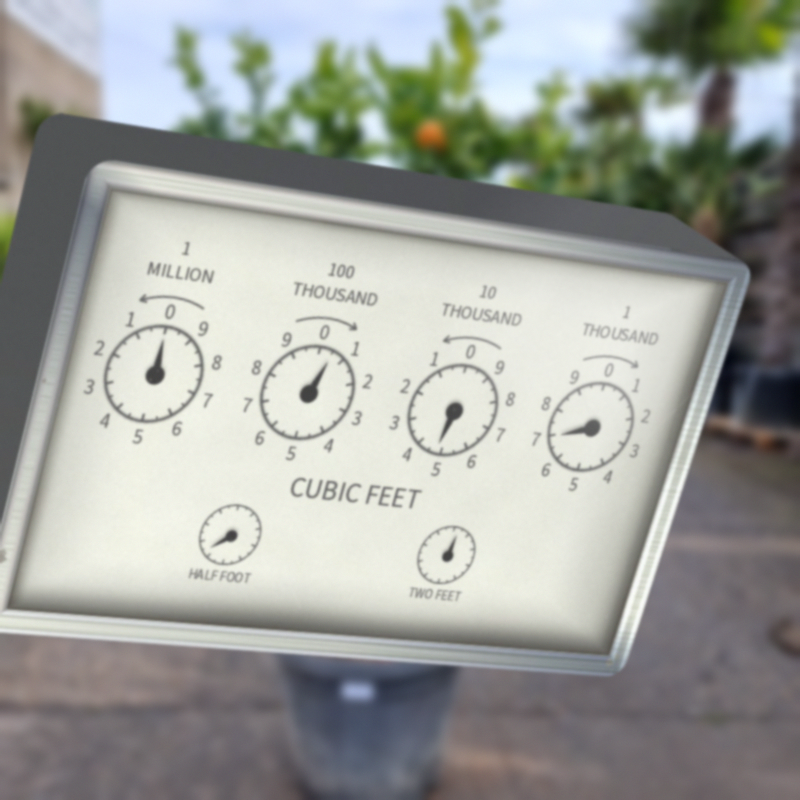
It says 4700 ft³
